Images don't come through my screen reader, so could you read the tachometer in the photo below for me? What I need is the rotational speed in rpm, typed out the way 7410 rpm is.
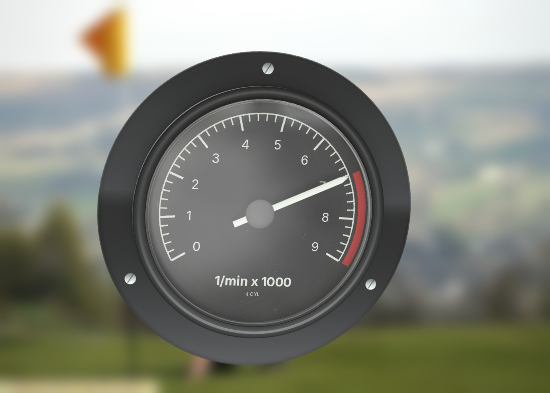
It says 7000 rpm
